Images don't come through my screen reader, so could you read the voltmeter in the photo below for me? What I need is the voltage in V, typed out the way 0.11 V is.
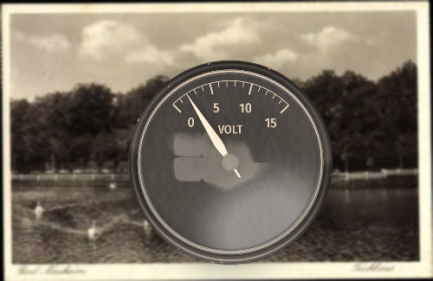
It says 2 V
